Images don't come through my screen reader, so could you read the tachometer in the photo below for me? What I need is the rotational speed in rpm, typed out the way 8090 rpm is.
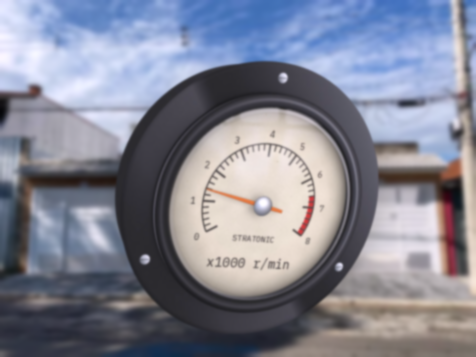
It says 1400 rpm
